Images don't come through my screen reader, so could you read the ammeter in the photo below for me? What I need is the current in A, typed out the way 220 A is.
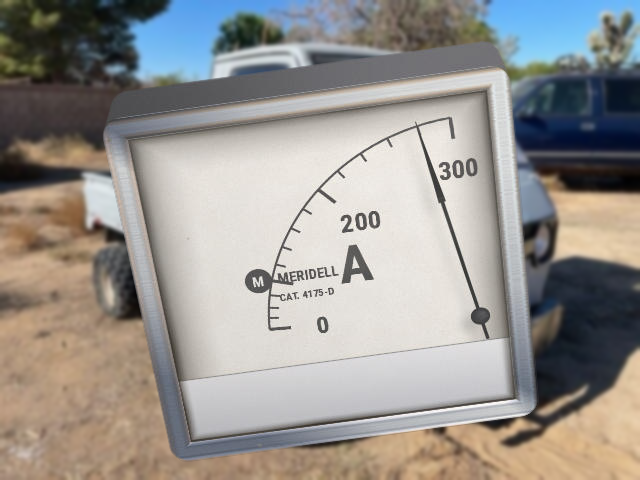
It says 280 A
